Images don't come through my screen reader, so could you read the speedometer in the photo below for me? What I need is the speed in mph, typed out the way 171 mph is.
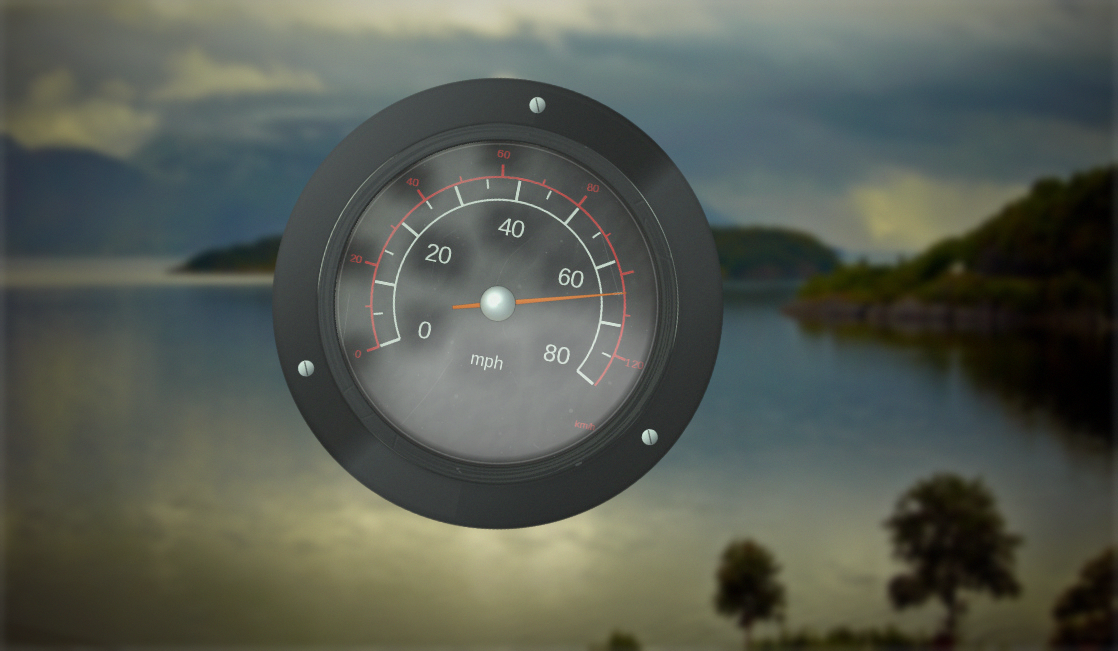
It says 65 mph
